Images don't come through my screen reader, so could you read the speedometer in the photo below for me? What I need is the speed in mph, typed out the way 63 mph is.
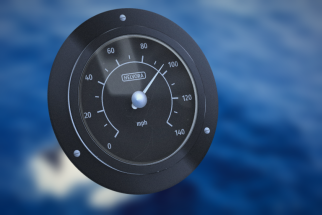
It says 95 mph
